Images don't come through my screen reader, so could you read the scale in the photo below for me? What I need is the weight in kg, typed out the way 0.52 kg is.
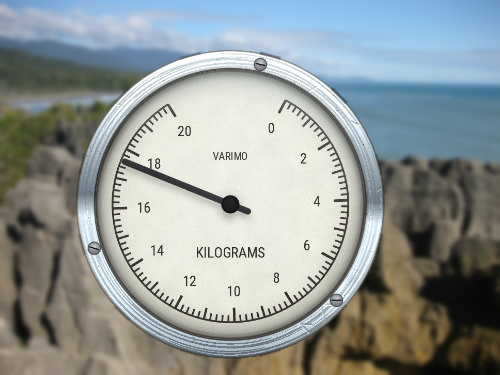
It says 17.6 kg
